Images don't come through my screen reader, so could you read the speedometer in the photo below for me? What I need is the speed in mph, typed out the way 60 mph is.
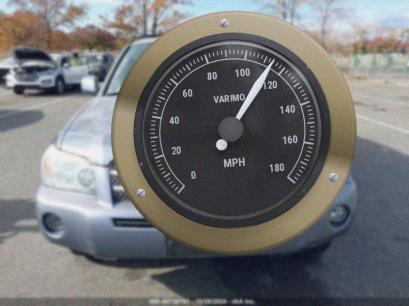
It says 114 mph
